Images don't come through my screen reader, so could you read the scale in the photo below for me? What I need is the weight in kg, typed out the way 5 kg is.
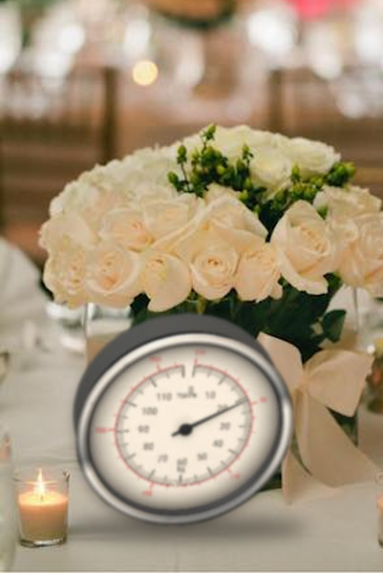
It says 20 kg
